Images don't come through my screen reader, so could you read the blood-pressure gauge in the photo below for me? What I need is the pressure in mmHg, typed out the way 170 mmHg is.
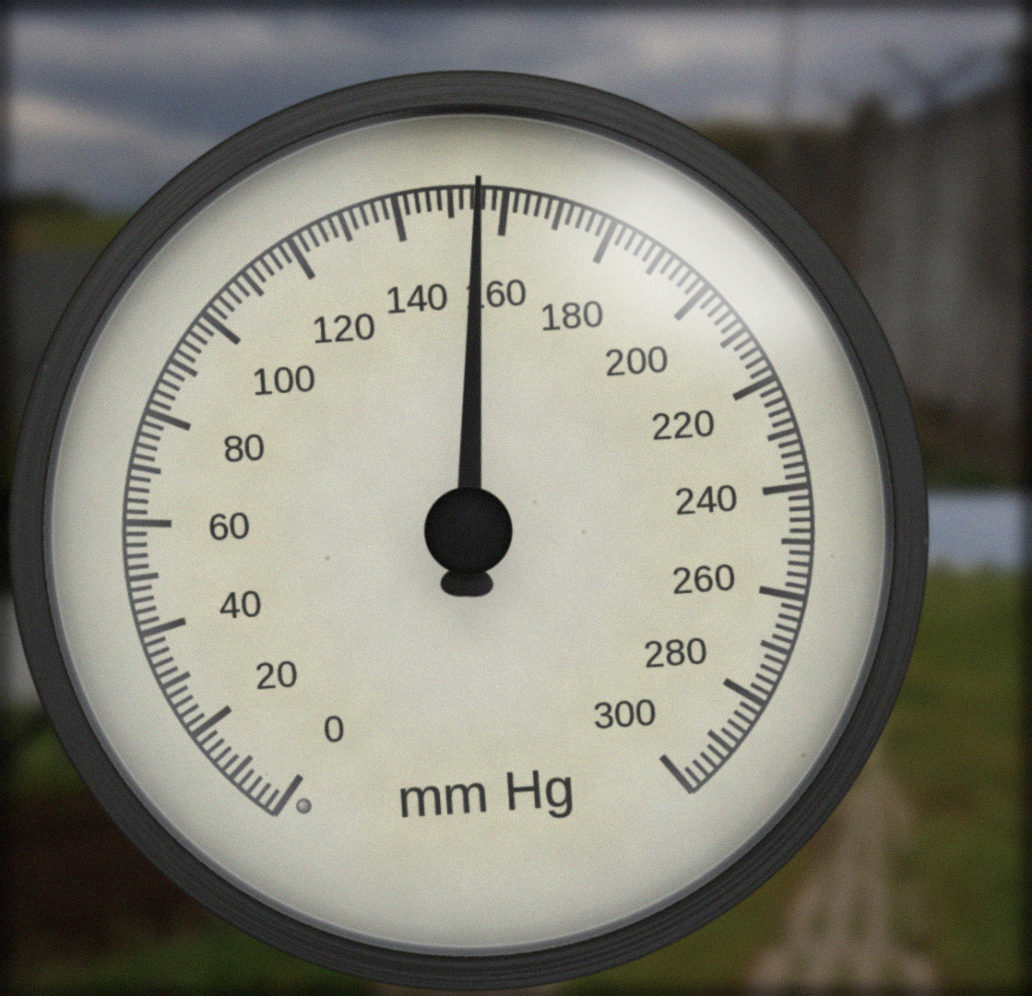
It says 155 mmHg
